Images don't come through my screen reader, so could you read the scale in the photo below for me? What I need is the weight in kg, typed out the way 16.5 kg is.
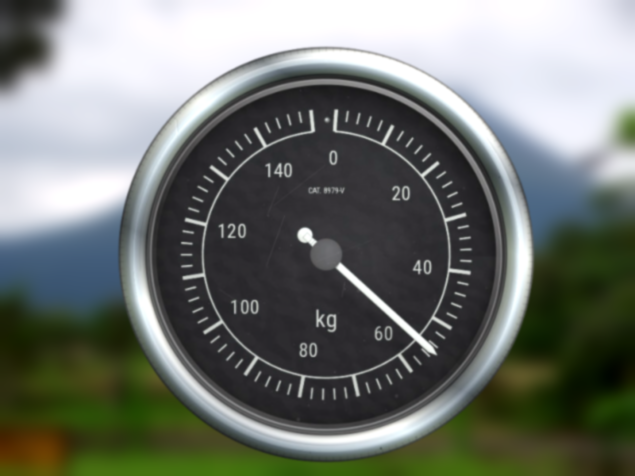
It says 55 kg
